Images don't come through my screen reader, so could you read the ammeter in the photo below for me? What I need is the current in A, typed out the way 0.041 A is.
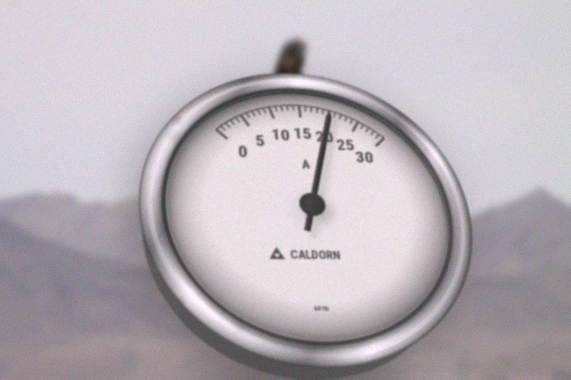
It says 20 A
